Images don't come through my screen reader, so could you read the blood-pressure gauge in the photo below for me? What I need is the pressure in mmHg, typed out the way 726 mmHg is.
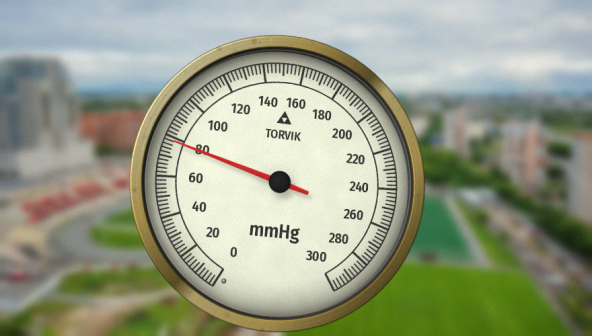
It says 78 mmHg
